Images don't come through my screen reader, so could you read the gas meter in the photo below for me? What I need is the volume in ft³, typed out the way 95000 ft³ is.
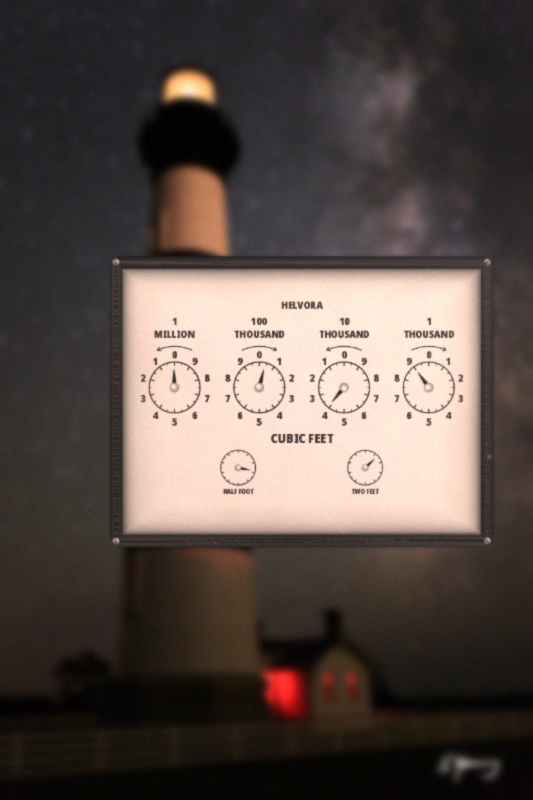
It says 3900 ft³
